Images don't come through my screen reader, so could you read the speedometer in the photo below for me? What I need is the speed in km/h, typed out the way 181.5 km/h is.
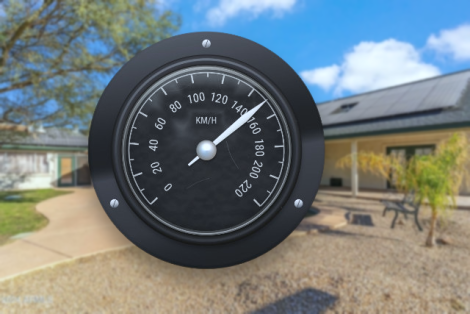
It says 150 km/h
